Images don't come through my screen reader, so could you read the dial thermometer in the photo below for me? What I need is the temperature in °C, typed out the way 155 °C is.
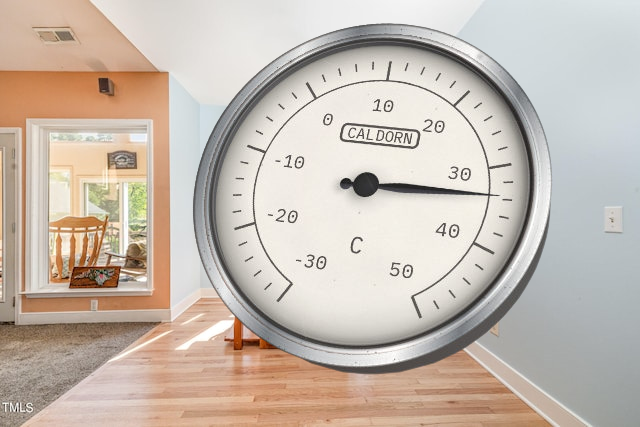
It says 34 °C
